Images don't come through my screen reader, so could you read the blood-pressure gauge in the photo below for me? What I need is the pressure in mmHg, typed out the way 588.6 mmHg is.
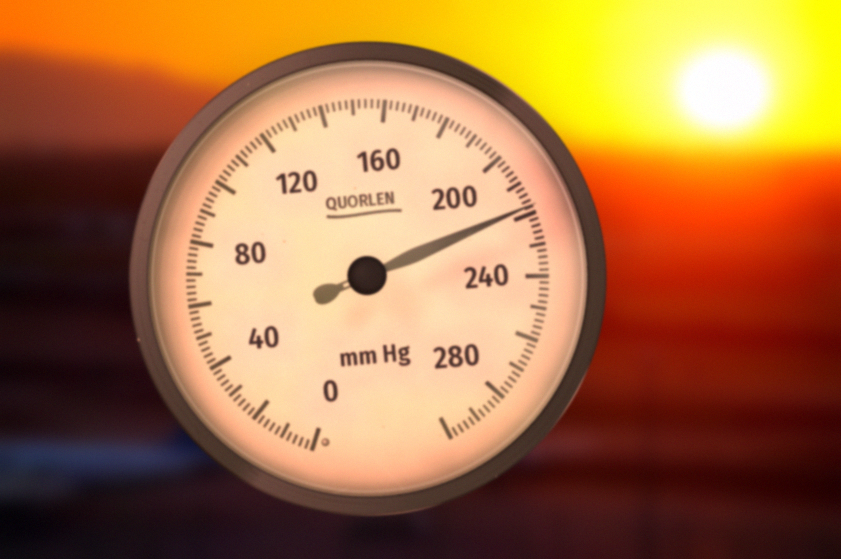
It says 218 mmHg
